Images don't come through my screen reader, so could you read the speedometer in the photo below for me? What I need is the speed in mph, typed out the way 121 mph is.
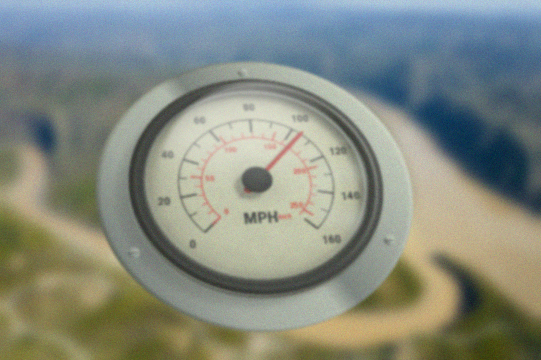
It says 105 mph
